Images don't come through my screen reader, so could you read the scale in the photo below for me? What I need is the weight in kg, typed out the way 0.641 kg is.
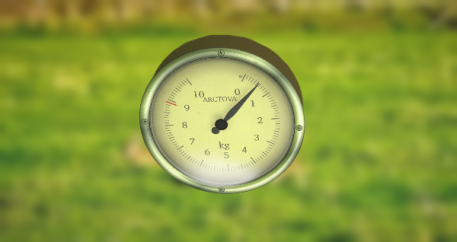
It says 0.5 kg
